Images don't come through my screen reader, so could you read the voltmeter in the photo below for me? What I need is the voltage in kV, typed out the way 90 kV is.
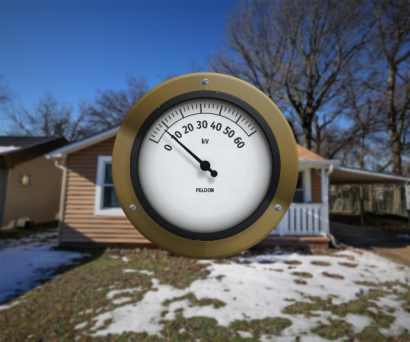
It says 8 kV
